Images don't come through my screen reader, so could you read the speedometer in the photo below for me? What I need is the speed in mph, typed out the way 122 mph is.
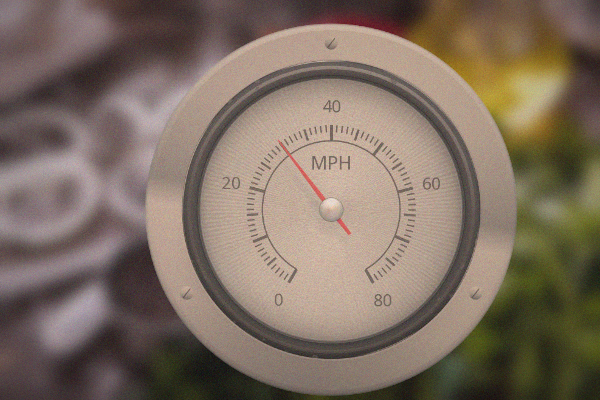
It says 30 mph
